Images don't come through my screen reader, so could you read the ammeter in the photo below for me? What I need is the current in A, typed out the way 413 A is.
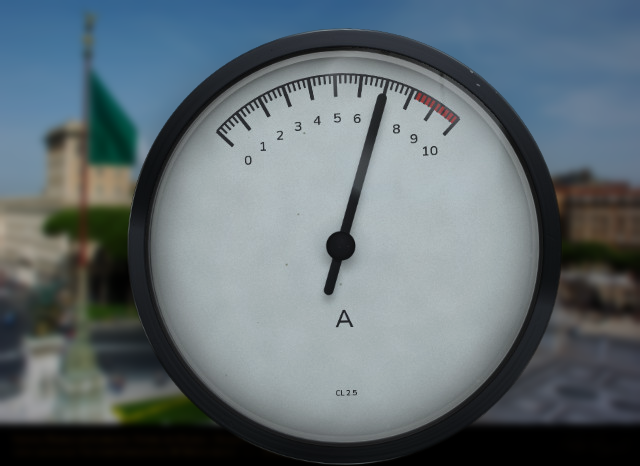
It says 7 A
